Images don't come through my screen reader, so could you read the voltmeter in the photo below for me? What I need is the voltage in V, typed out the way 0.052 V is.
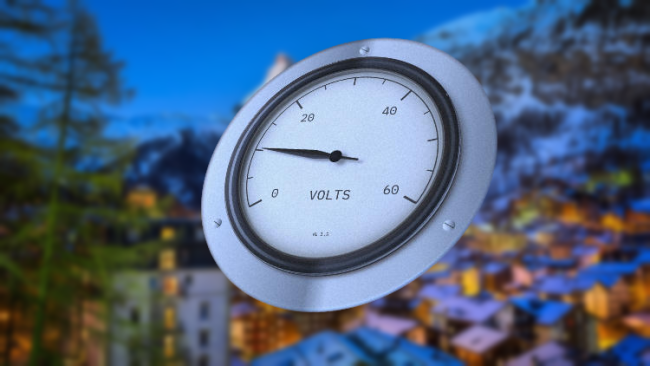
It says 10 V
